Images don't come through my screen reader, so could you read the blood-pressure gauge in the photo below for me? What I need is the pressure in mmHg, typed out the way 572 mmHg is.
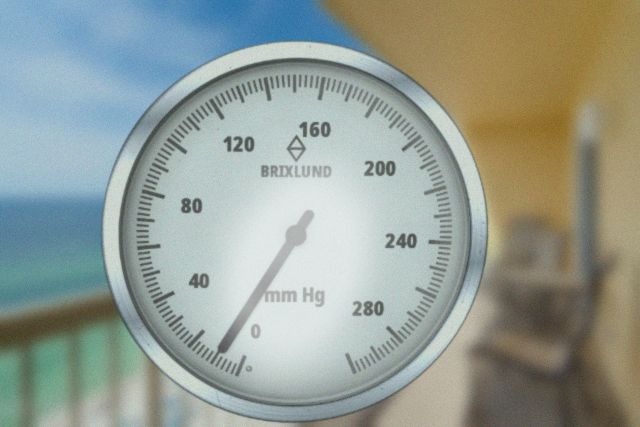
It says 10 mmHg
